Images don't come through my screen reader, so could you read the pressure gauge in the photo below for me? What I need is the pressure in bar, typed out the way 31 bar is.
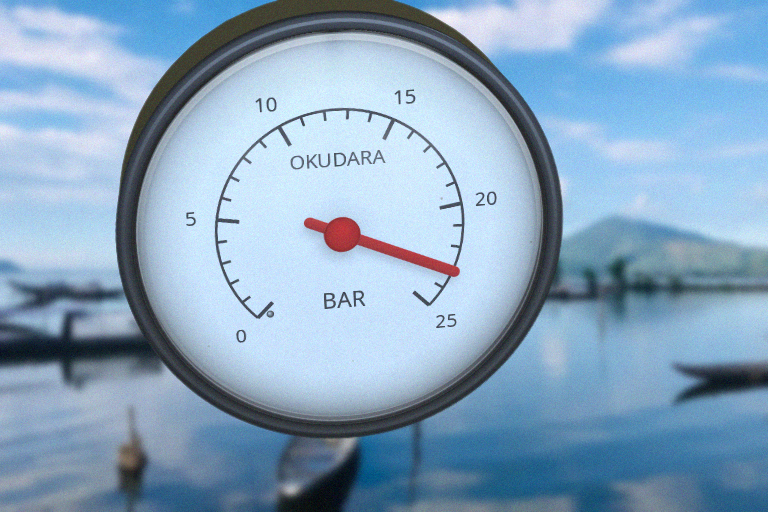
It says 23 bar
